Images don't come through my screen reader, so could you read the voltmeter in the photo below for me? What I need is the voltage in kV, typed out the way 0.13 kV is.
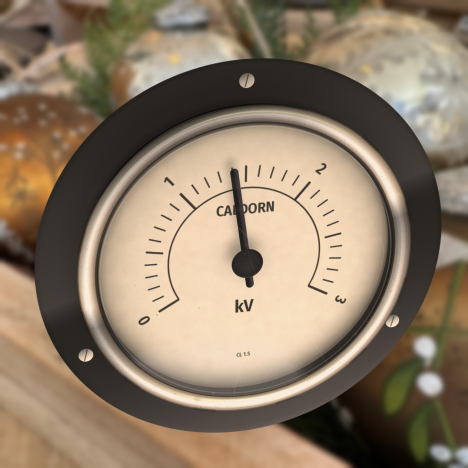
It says 1.4 kV
